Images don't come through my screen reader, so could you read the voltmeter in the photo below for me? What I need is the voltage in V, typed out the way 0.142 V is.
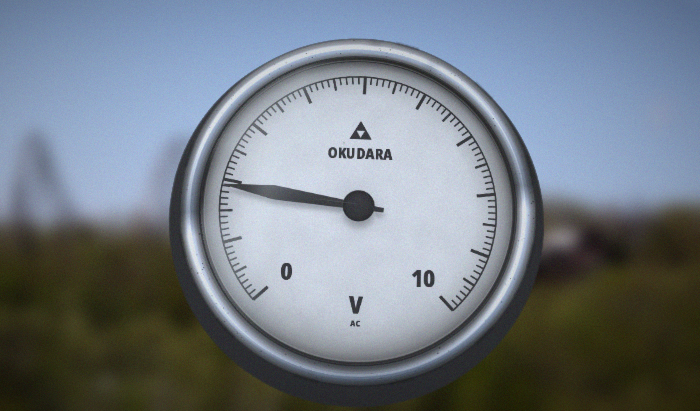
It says 1.9 V
